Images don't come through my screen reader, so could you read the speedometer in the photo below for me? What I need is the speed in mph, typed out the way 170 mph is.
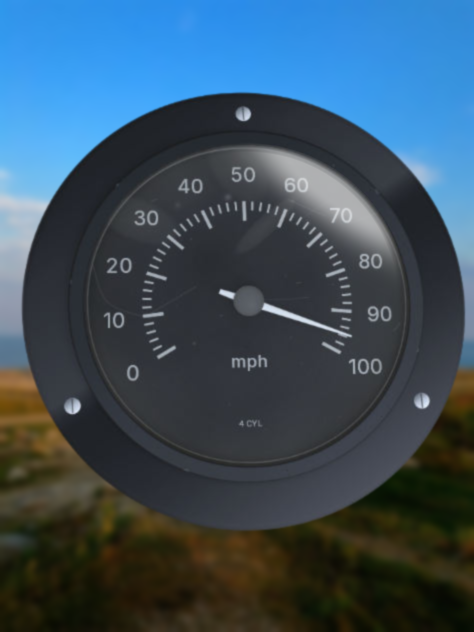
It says 96 mph
